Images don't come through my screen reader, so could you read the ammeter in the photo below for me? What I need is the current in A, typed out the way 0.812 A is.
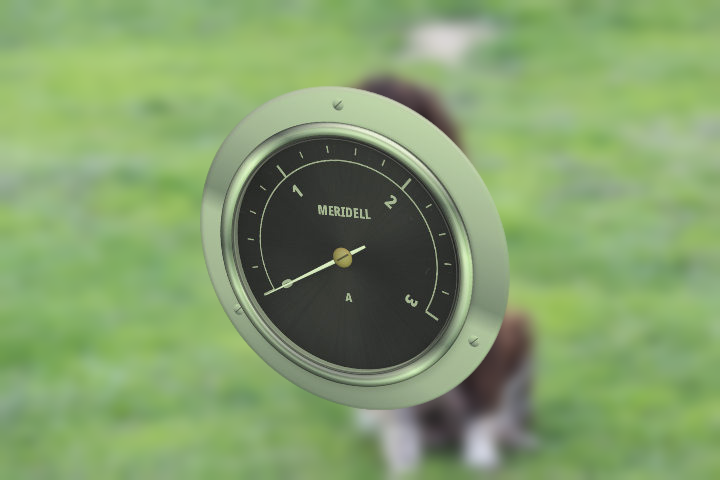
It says 0 A
